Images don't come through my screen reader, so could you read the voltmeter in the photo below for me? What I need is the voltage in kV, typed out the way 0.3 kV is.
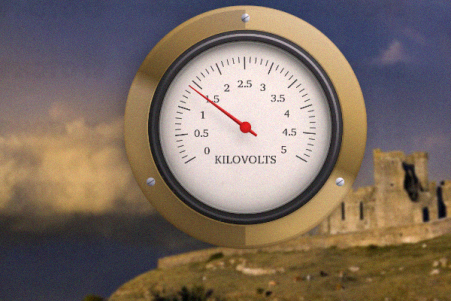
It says 1.4 kV
